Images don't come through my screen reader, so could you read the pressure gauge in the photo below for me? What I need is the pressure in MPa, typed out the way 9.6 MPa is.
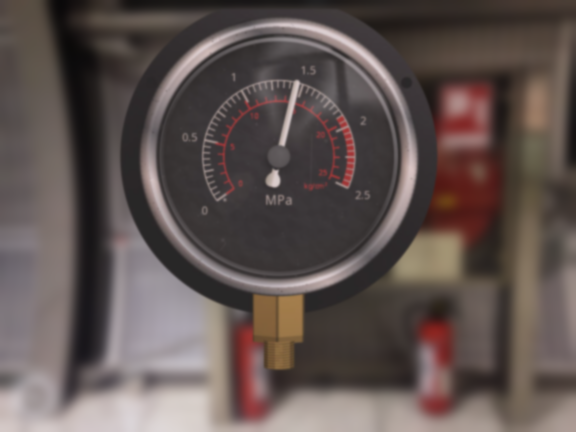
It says 1.45 MPa
